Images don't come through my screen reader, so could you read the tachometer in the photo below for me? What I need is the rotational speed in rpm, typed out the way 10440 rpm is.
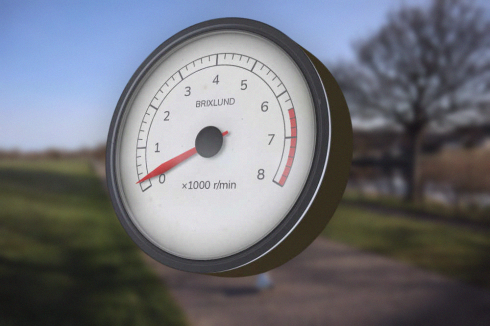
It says 200 rpm
